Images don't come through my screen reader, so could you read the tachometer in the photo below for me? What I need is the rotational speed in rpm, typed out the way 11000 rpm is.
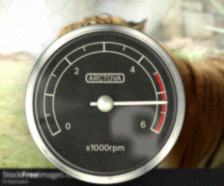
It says 5250 rpm
